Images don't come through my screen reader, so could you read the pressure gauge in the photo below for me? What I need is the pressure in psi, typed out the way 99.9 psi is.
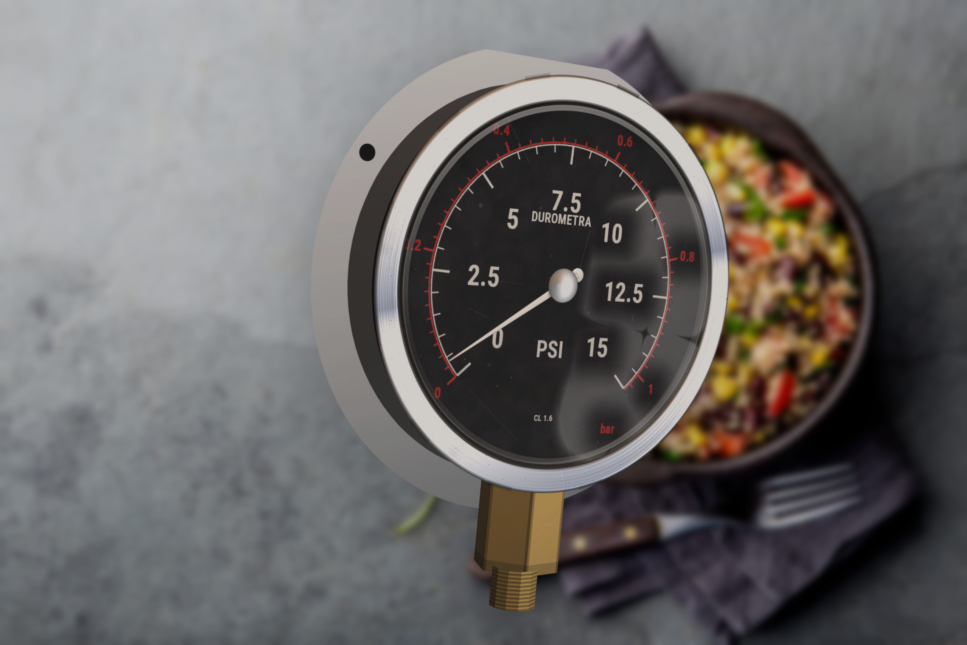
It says 0.5 psi
